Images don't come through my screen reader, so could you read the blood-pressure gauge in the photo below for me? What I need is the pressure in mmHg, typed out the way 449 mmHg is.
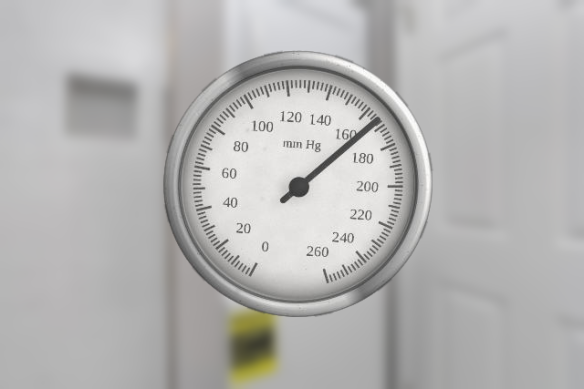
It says 166 mmHg
